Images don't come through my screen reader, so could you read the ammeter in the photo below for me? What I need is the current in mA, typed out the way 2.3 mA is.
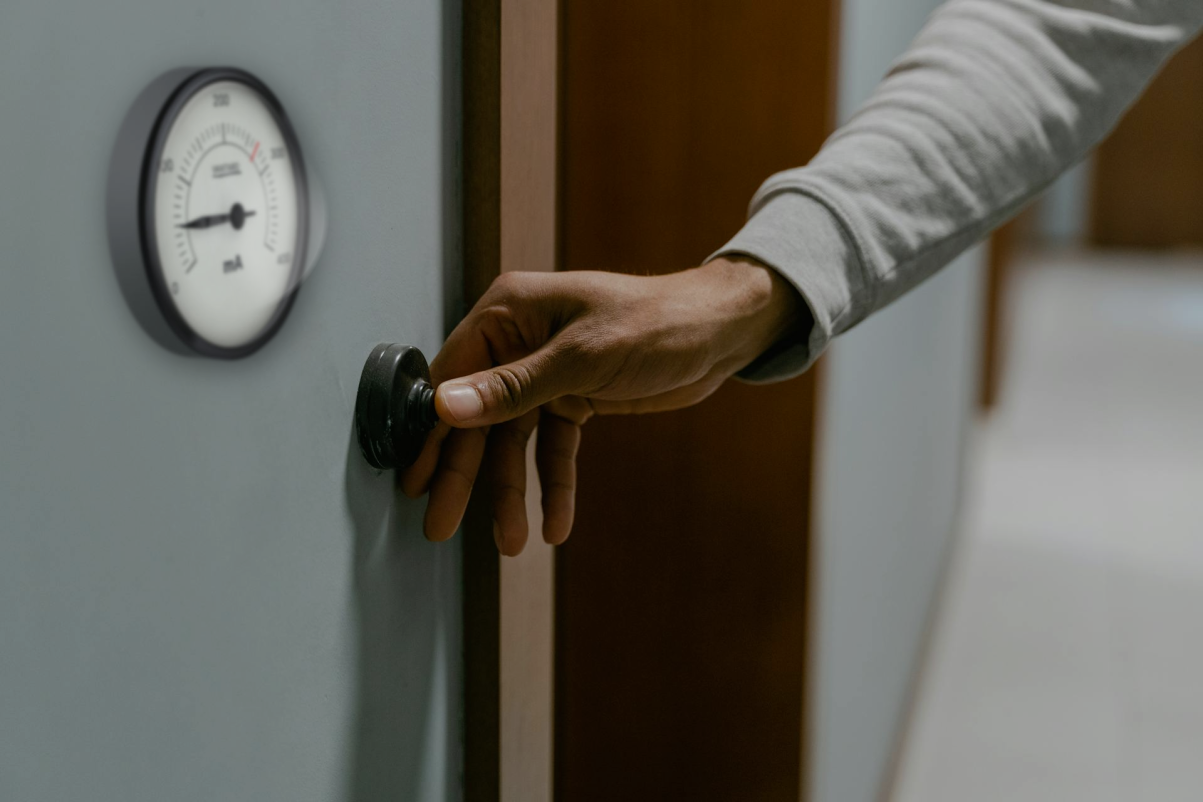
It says 50 mA
